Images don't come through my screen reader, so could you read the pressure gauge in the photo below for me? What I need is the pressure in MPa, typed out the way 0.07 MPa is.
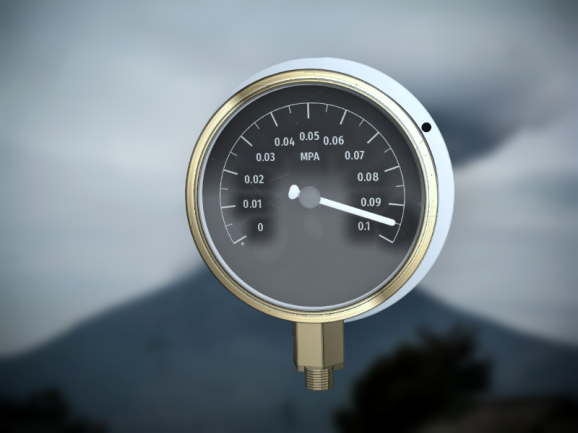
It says 0.095 MPa
